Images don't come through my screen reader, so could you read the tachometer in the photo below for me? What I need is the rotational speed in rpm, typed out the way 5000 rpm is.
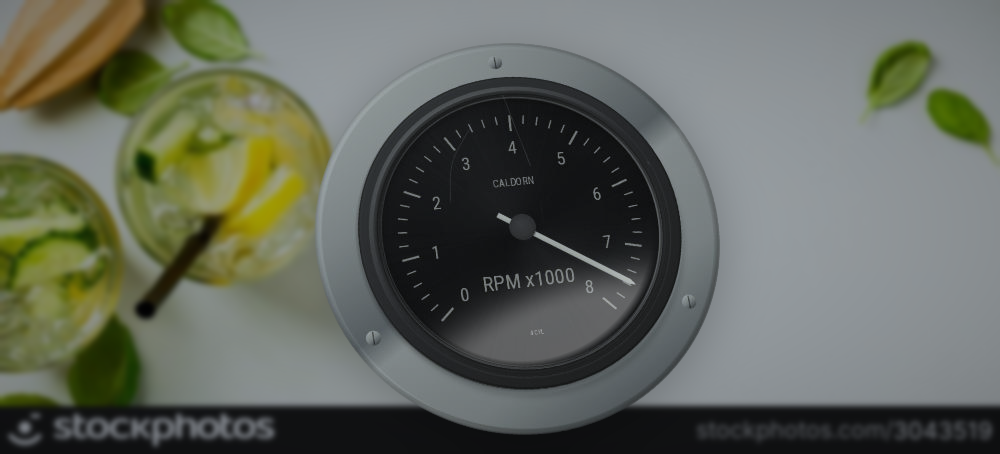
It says 7600 rpm
